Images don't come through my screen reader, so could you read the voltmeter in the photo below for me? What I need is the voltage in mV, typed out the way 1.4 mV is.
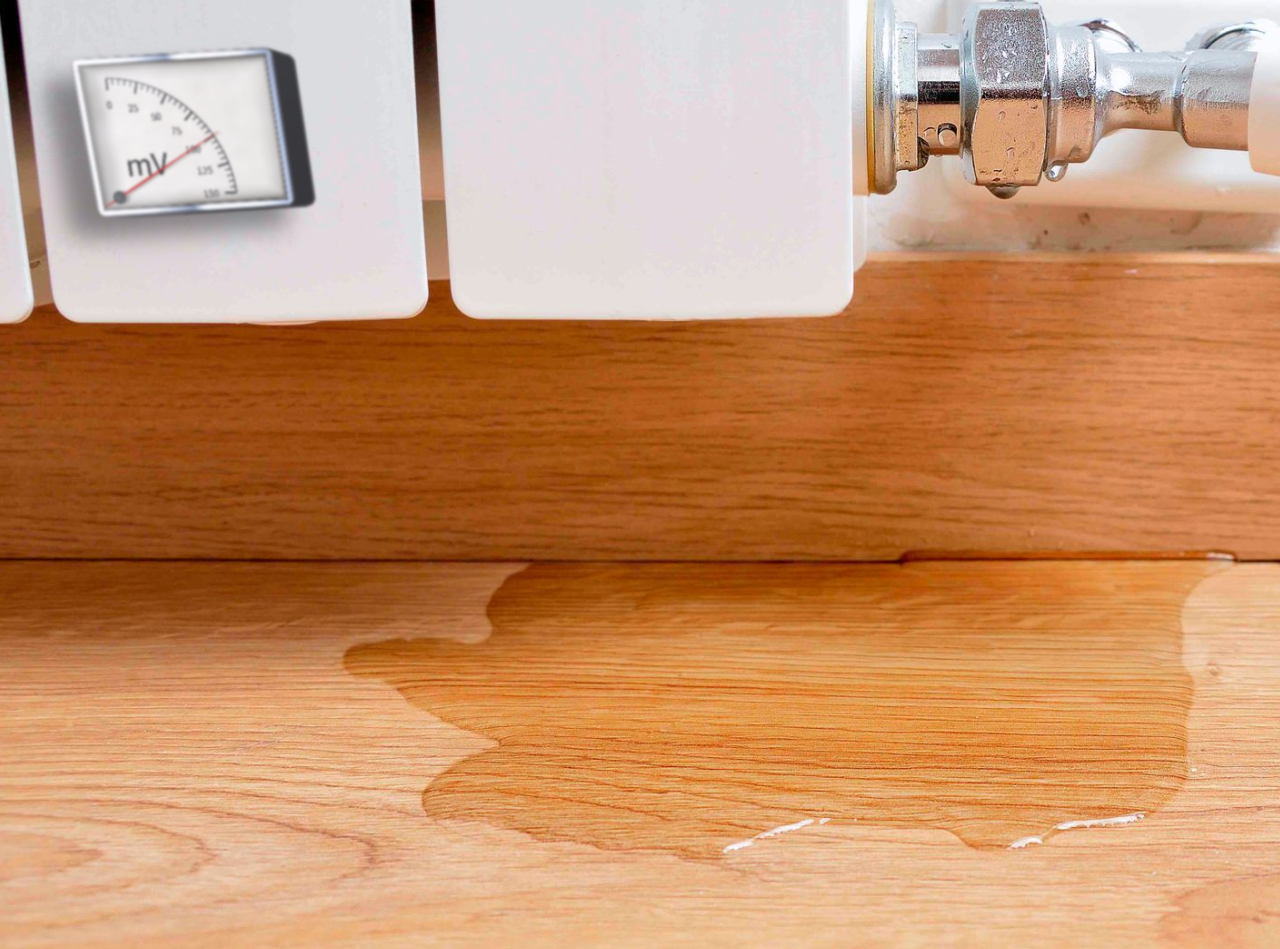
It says 100 mV
